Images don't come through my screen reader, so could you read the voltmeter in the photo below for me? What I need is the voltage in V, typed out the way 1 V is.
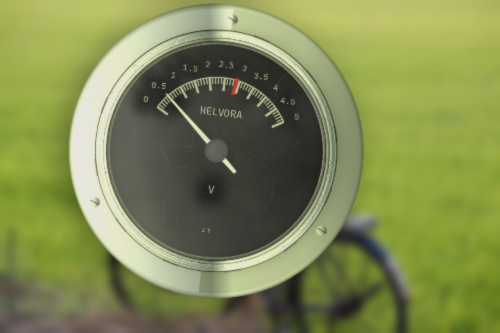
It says 0.5 V
